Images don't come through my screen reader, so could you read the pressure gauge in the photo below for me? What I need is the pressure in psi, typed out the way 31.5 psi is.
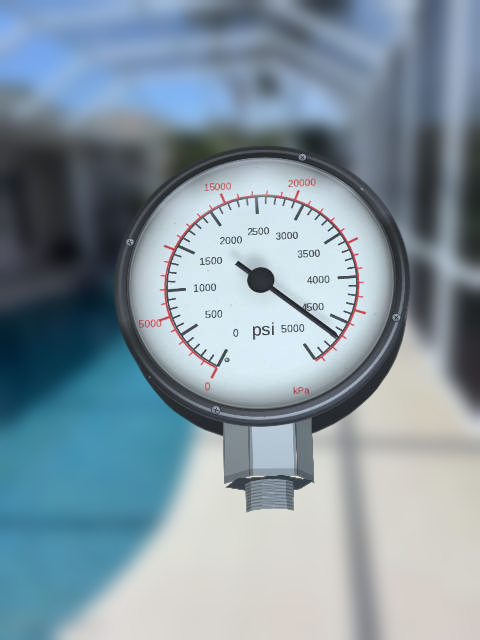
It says 4700 psi
